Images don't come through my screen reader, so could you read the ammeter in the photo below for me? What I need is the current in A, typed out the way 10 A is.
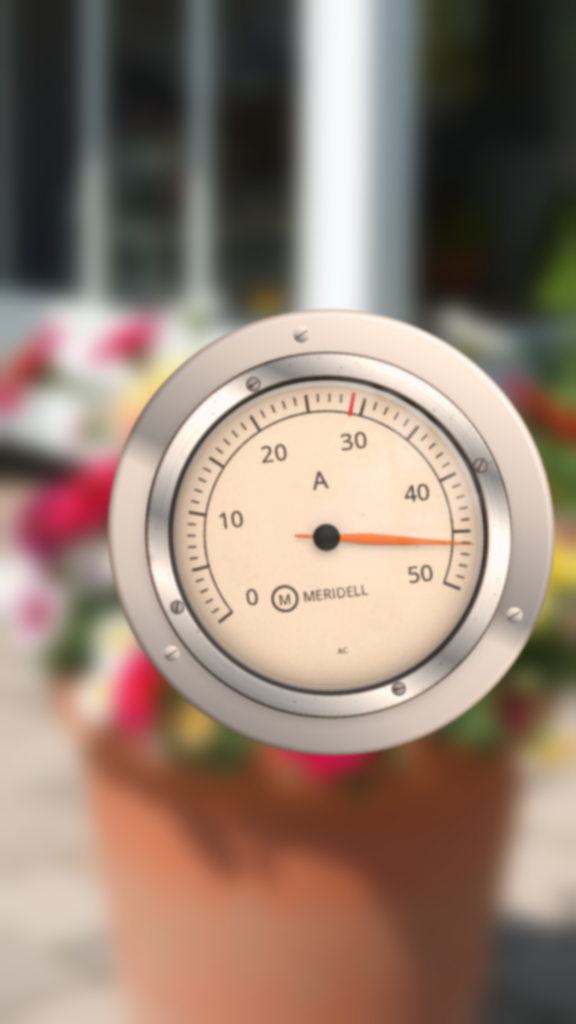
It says 46 A
